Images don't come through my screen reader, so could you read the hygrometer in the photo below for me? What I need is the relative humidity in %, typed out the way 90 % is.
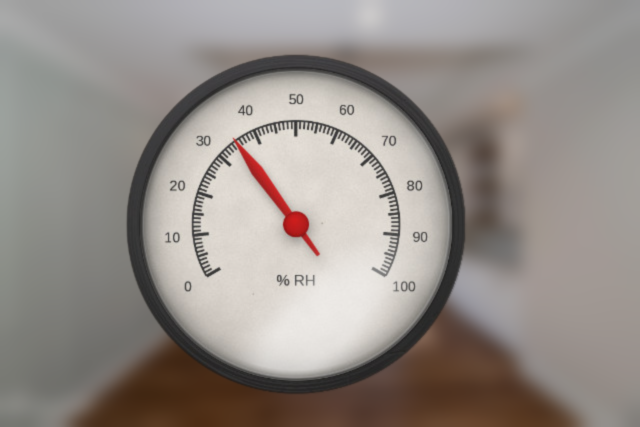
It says 35 %
